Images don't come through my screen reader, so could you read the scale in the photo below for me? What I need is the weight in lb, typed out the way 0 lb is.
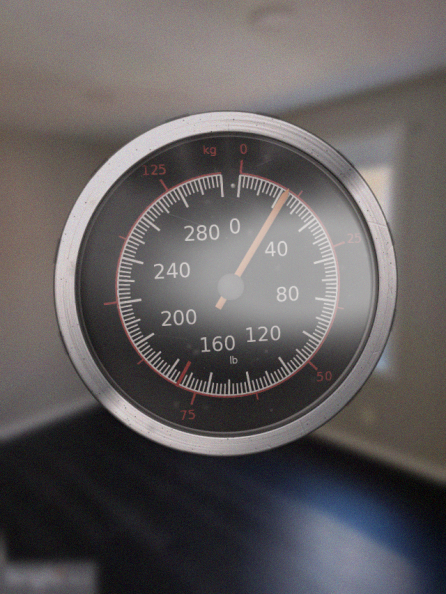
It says 22 lb
